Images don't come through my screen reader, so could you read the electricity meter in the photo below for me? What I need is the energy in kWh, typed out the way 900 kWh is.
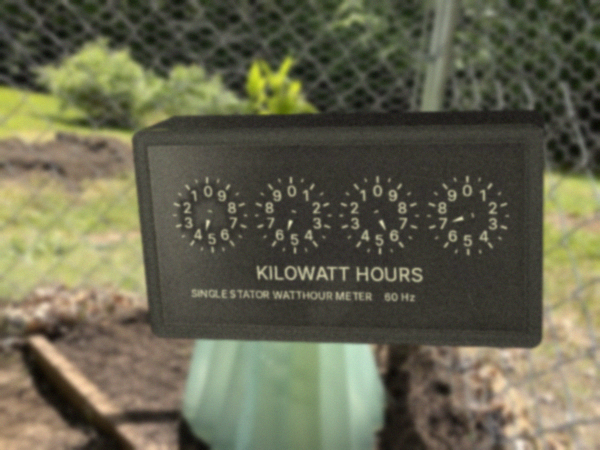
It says 4557 kWh
